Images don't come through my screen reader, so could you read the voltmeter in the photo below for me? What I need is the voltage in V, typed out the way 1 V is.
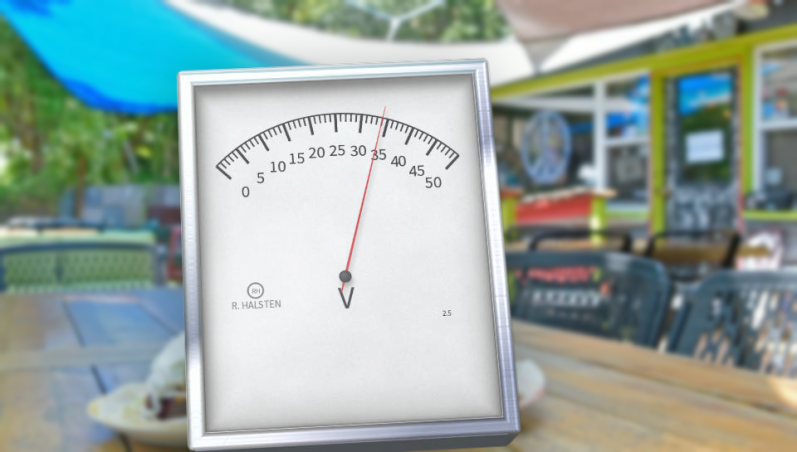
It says 34 V
